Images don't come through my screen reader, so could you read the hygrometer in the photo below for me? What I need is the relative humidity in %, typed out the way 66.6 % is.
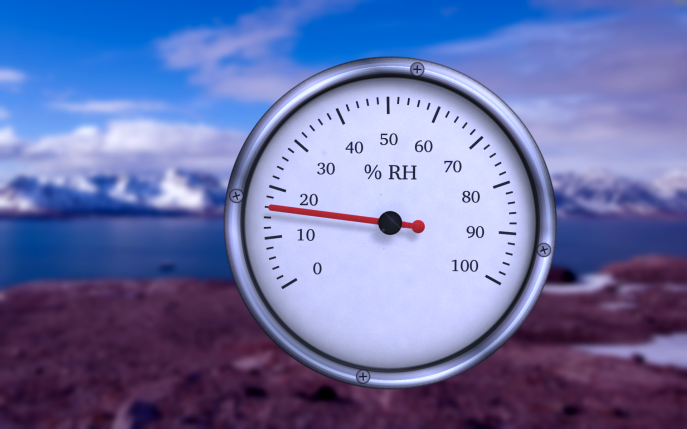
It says 16 %
